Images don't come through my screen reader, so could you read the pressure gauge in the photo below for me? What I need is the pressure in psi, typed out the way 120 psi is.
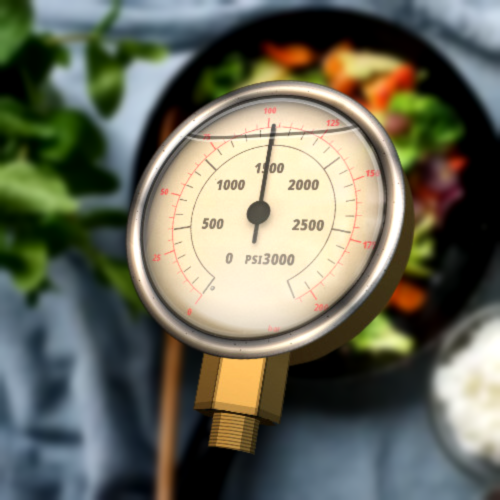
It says 1500 psi
